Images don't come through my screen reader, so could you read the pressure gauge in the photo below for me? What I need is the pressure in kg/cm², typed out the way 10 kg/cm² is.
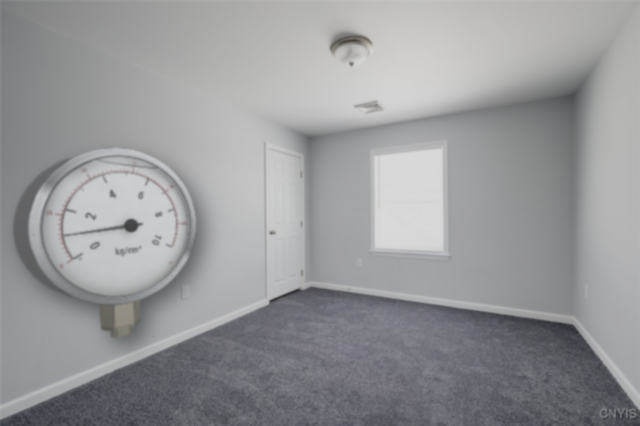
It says 1 kg/cm²
